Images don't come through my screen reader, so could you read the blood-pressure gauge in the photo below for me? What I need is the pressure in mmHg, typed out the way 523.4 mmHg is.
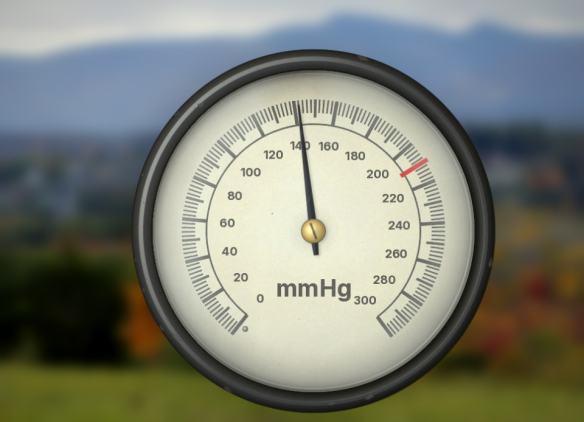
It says 142 mmHg
